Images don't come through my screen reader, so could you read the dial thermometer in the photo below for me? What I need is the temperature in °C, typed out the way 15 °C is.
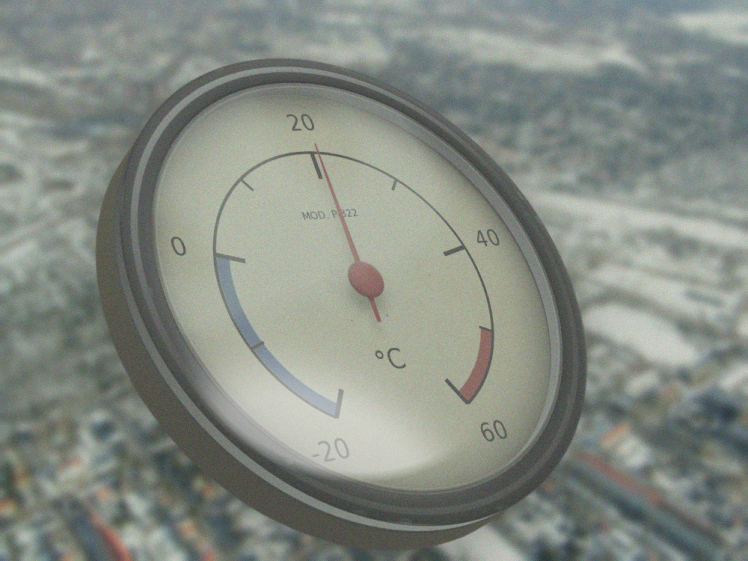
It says 20 °C
